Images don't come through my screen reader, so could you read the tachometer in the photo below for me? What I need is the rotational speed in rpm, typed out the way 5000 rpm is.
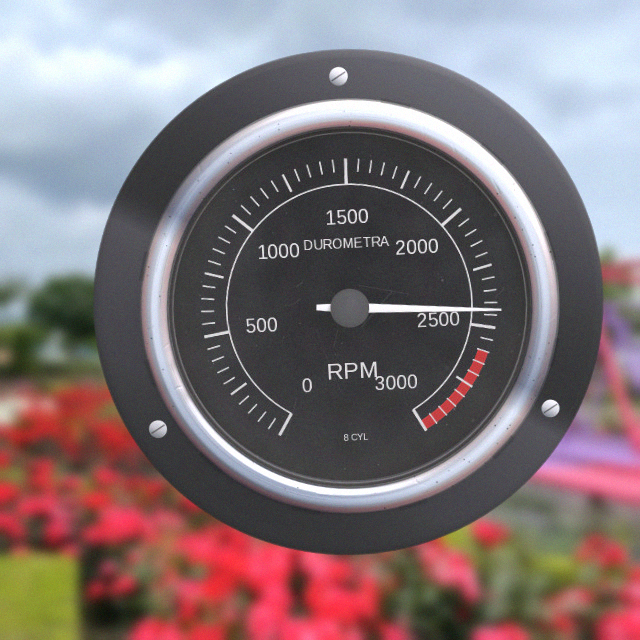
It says 2425 rpm
